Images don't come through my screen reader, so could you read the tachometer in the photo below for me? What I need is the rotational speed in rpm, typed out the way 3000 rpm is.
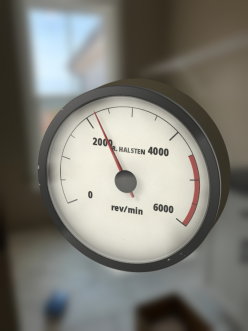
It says 2250 rpm
